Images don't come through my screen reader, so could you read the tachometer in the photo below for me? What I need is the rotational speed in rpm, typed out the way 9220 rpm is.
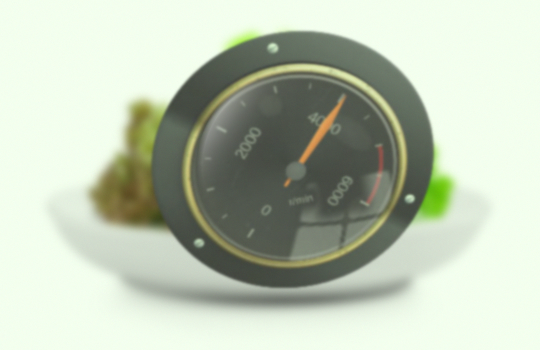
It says 4000 rpm
